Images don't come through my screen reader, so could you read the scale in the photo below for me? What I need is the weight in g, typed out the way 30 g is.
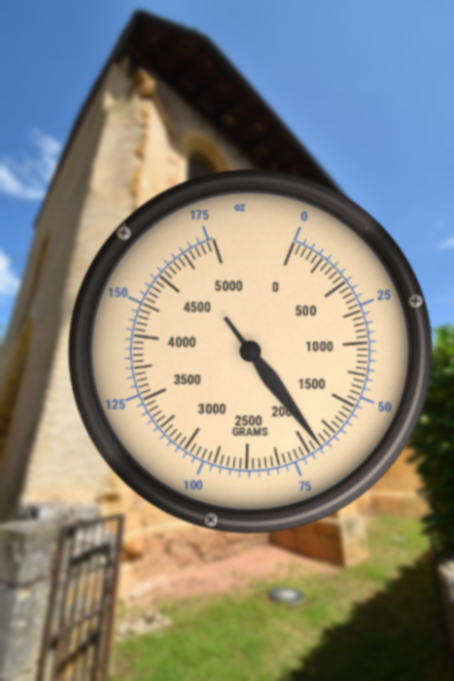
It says 1900 g
